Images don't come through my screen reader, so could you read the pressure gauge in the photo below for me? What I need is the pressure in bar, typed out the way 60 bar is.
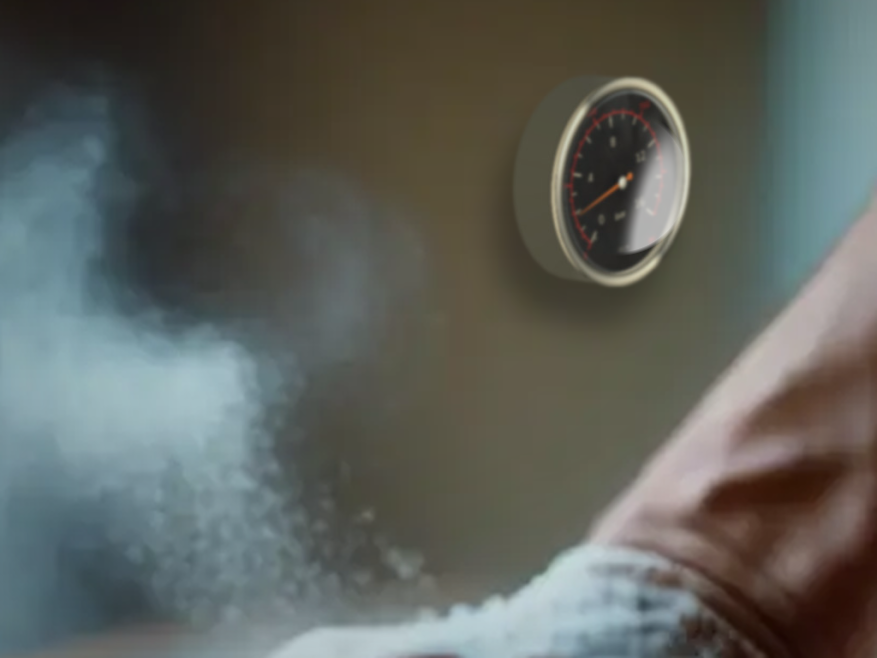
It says 2 bar
